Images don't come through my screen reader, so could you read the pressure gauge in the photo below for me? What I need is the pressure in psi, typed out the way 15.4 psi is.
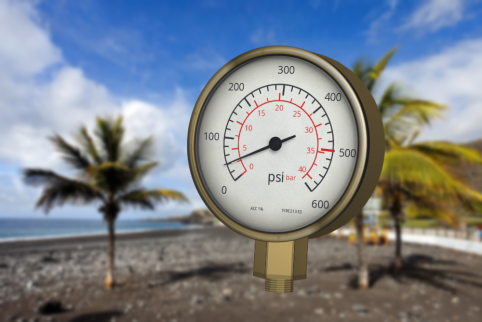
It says 40 psi
